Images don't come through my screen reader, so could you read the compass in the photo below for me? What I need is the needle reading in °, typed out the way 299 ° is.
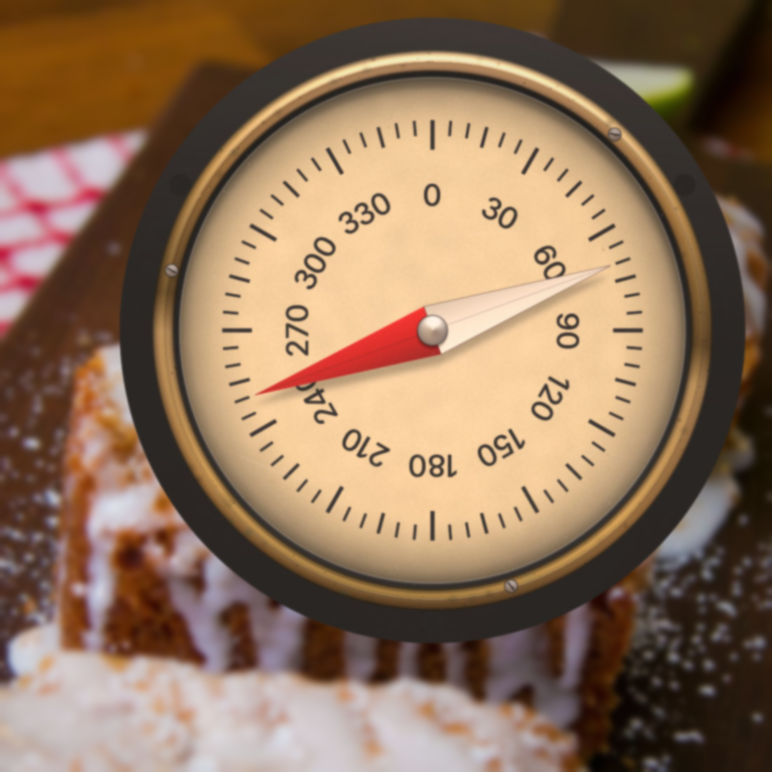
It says 250 °
